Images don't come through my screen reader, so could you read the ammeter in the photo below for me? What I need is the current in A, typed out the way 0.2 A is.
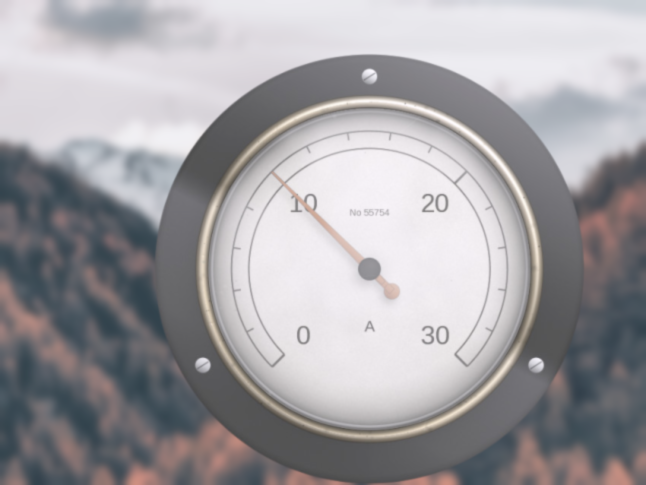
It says 10 A
